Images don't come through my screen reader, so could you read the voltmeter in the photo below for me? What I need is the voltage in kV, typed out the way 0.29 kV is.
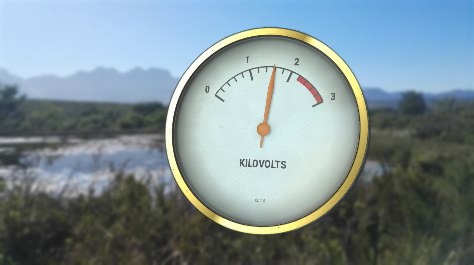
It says 1.6 kV
